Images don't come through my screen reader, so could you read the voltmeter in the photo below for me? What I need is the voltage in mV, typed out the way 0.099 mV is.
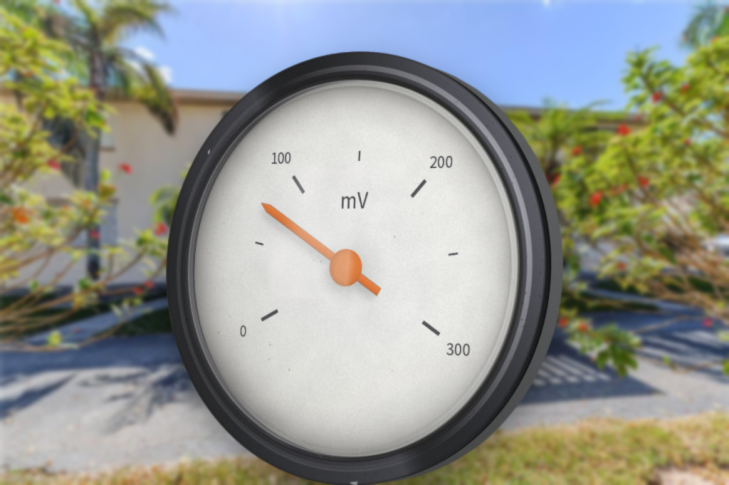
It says 75 mV
